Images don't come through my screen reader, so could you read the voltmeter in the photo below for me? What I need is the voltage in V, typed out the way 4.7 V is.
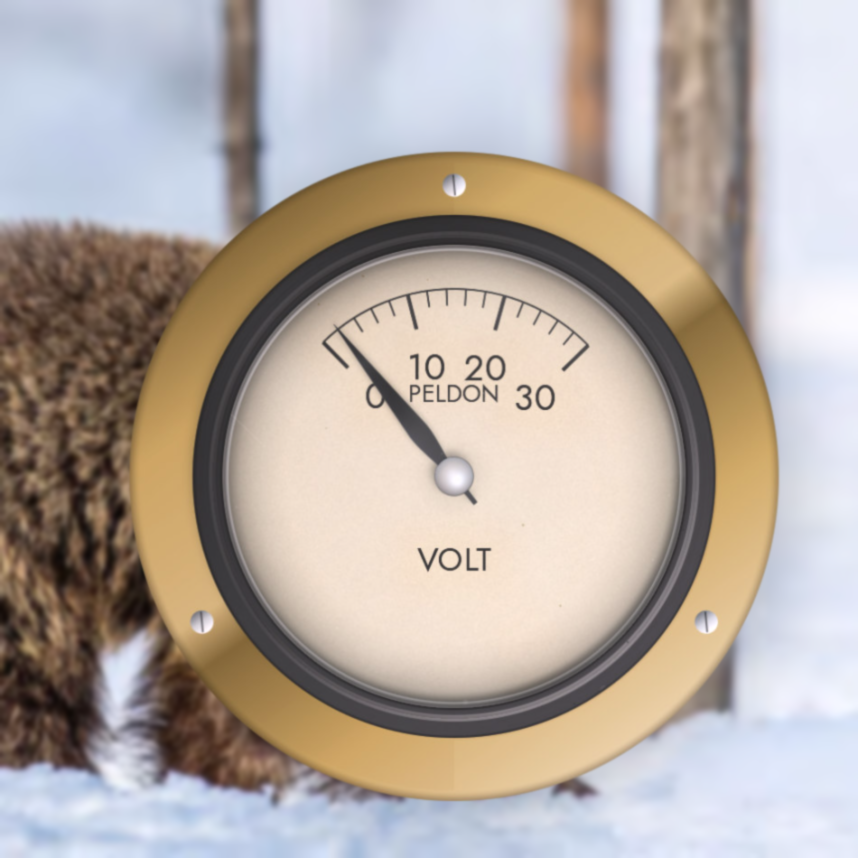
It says 2 V
